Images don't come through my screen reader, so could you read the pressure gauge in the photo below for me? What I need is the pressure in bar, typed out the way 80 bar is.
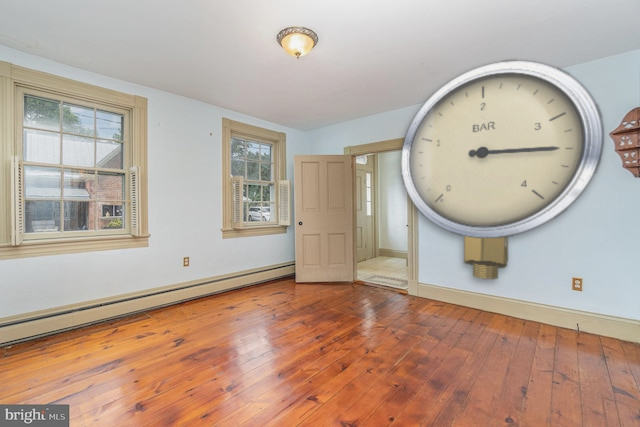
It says 3.4 bar
